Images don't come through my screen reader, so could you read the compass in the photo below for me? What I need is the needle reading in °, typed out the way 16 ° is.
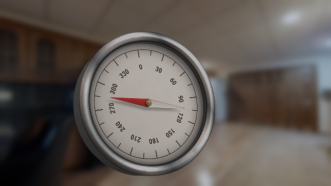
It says 285 °
